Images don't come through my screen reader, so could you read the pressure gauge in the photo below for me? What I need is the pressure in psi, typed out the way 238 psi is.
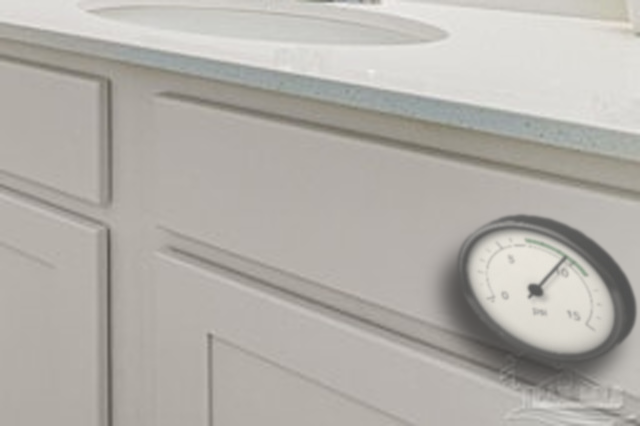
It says 9.5 psi
